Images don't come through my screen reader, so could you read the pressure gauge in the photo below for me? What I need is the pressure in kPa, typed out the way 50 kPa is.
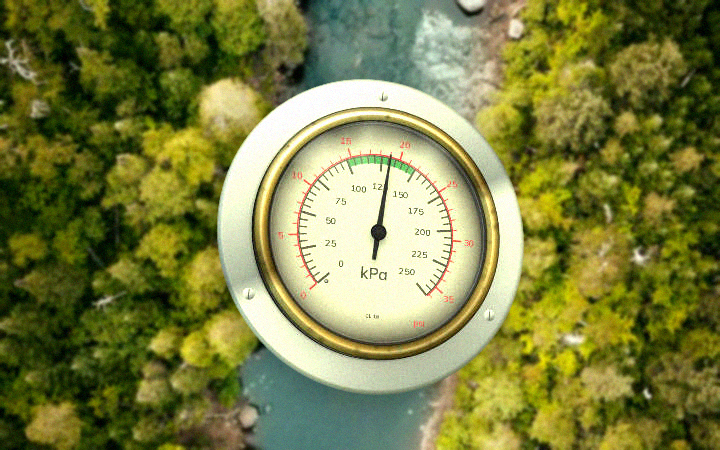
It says 130 kPa
